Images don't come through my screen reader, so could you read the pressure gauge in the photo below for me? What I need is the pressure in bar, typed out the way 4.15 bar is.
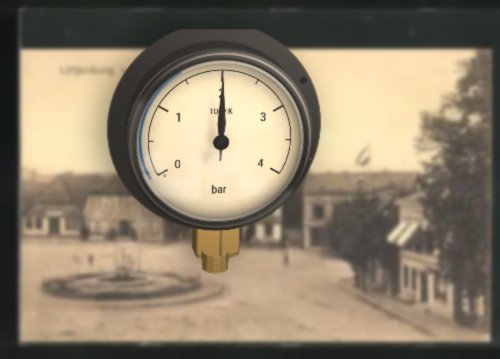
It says 2 bar
